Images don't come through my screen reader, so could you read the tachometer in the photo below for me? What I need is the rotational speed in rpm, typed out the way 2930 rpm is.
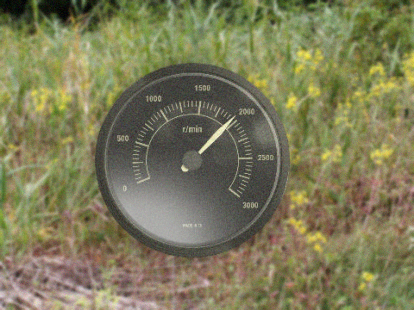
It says 1950 rpm
